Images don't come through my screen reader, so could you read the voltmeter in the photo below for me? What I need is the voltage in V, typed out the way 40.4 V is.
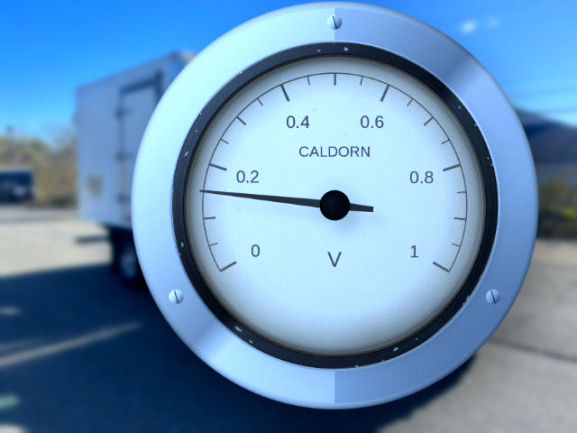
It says 0.15 V
